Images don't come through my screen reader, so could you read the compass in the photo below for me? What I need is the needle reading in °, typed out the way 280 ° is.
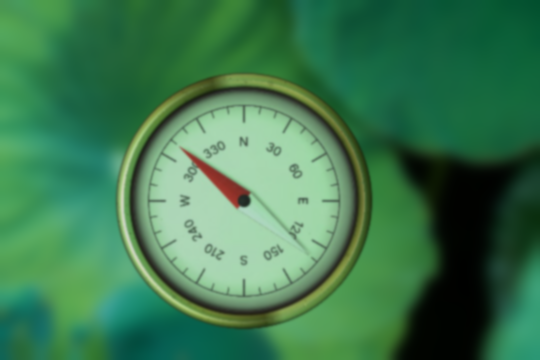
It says 310 °
